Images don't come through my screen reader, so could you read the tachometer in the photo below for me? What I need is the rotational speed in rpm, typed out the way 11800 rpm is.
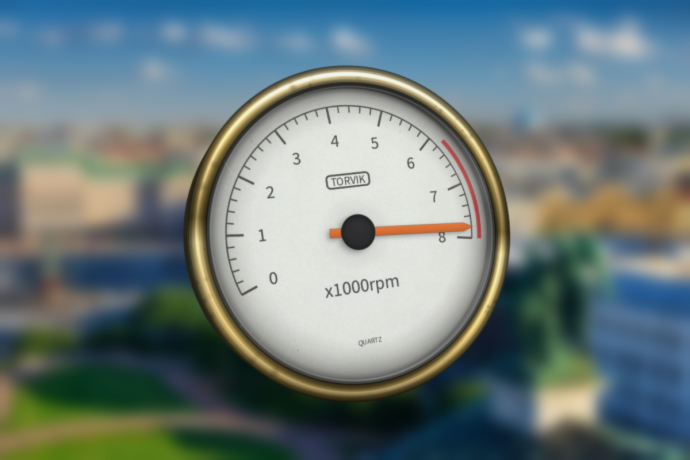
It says 7800 rpm
